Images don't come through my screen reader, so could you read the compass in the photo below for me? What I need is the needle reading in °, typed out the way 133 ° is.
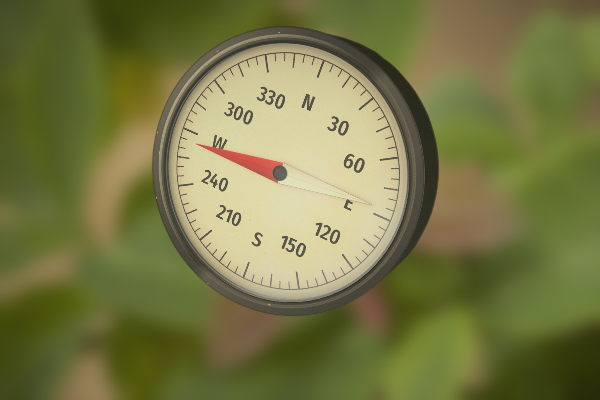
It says 265 °
